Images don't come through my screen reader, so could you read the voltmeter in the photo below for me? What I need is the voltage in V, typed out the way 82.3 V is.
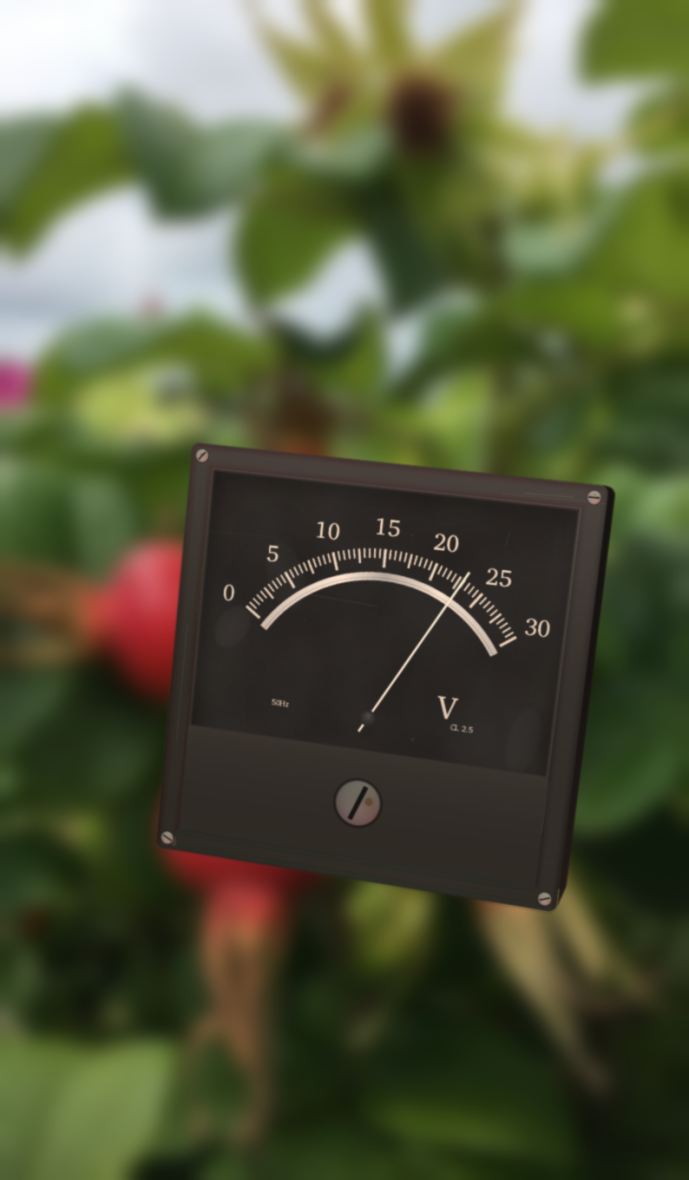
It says 23 V
